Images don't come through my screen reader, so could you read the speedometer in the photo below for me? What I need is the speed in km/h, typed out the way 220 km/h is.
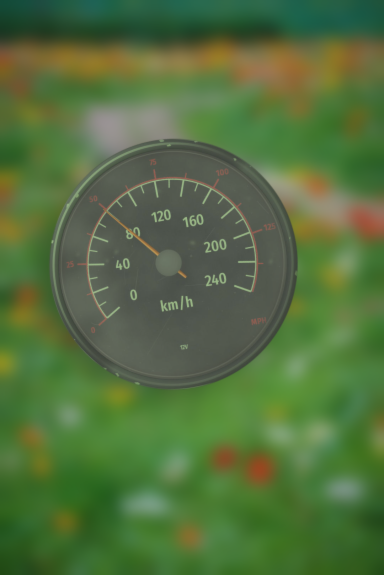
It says 80 km/h
